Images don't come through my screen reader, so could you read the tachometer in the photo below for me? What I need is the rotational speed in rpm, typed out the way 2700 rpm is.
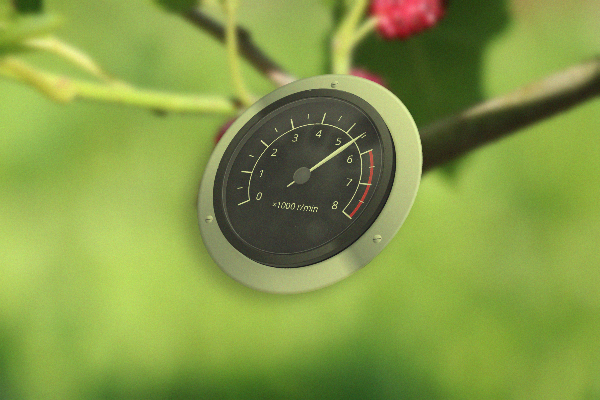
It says 5500 rpm
